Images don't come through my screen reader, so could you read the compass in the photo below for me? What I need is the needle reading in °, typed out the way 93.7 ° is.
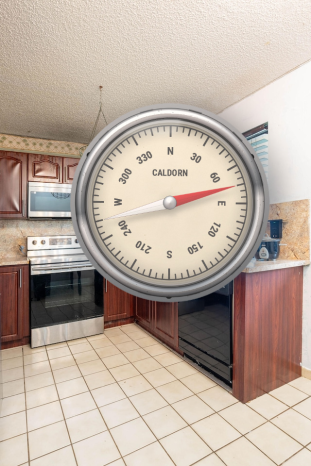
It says 75 °
